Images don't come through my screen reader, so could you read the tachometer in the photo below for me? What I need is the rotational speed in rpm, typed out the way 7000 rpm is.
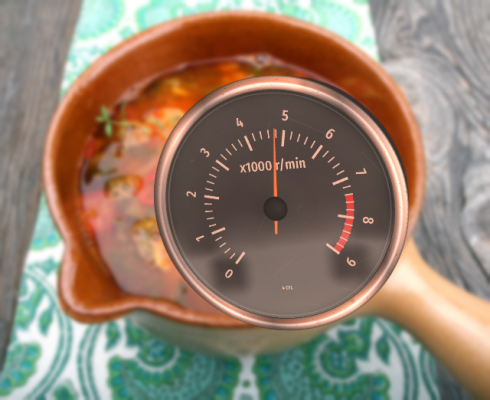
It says 4800 rpm
